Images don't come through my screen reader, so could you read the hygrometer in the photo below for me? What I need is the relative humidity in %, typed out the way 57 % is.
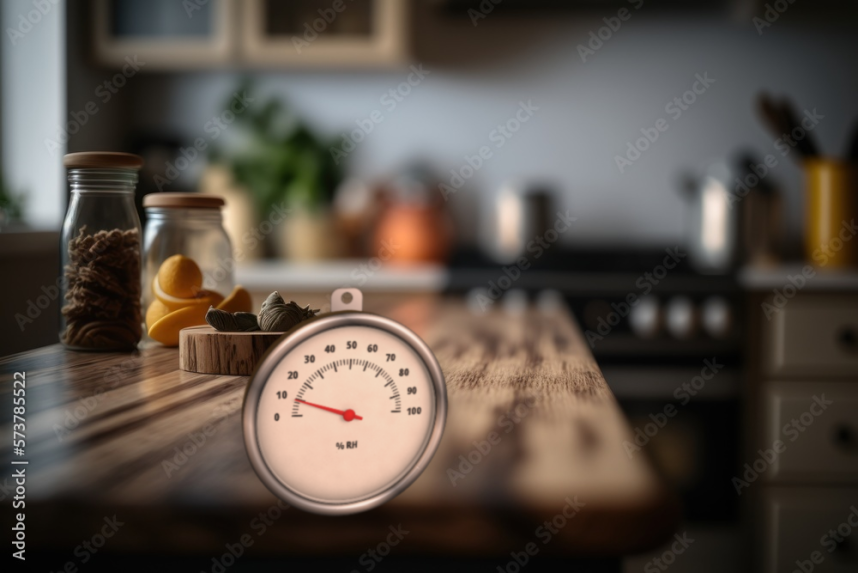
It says 10 %
